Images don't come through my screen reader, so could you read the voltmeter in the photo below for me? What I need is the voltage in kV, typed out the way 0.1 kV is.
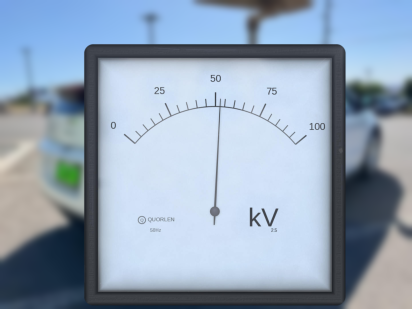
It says 52.5 kV
